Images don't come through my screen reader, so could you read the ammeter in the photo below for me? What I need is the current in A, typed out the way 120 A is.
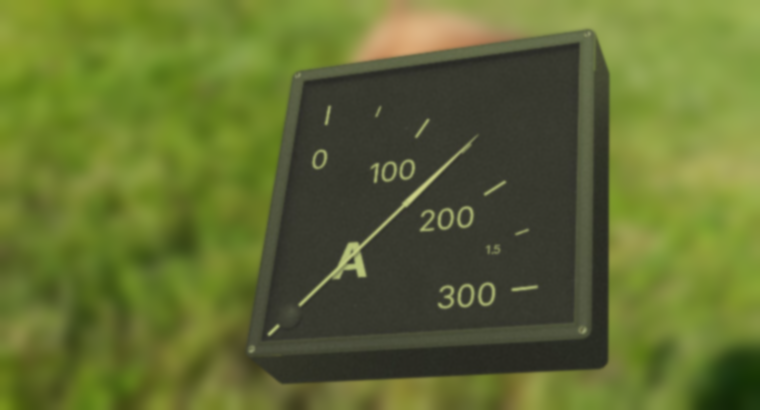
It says 150 A
